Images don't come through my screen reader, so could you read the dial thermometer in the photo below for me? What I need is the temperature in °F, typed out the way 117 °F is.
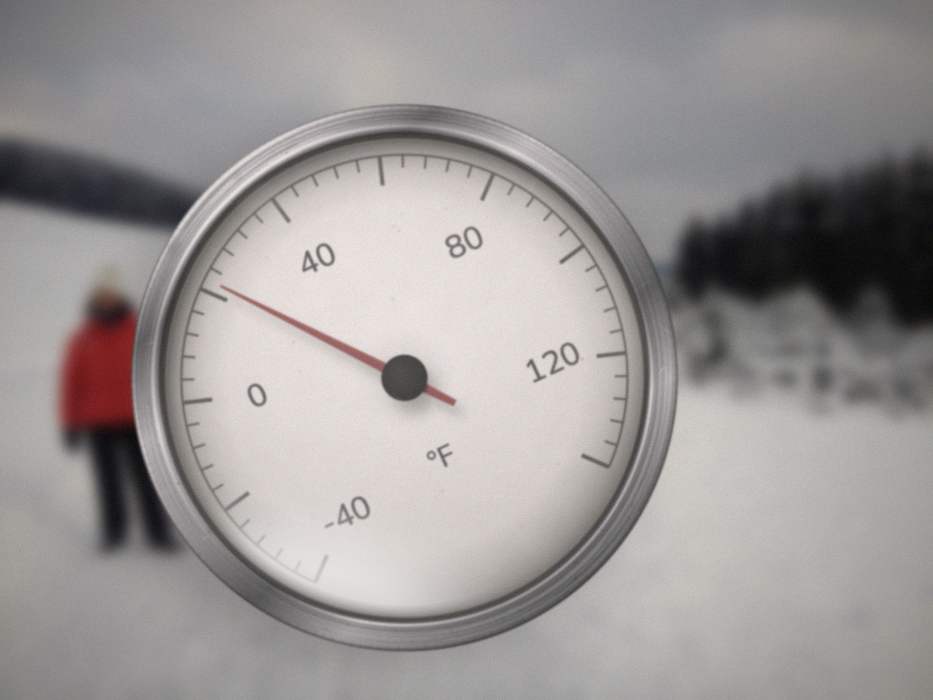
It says 22 °F
